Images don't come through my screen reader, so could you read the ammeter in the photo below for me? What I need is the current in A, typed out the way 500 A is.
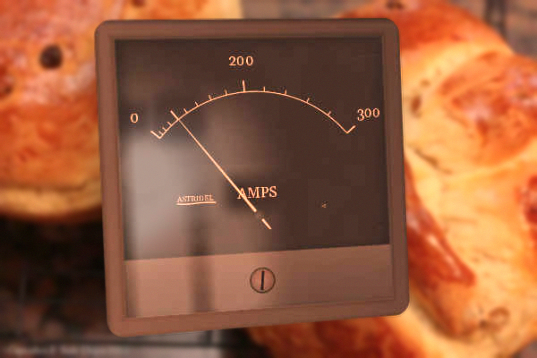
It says 100 A
